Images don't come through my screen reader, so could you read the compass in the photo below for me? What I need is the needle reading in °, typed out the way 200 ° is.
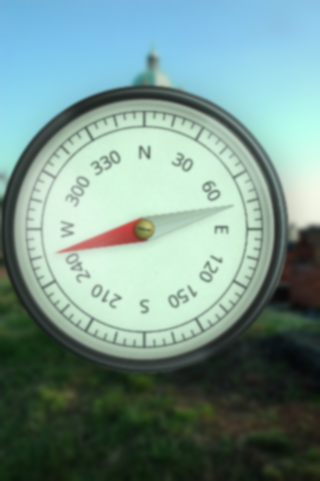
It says 255 °
